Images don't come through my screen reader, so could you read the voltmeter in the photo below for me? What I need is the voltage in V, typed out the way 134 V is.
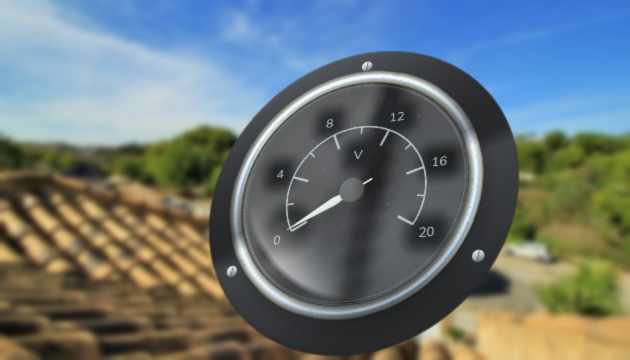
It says 0 V
